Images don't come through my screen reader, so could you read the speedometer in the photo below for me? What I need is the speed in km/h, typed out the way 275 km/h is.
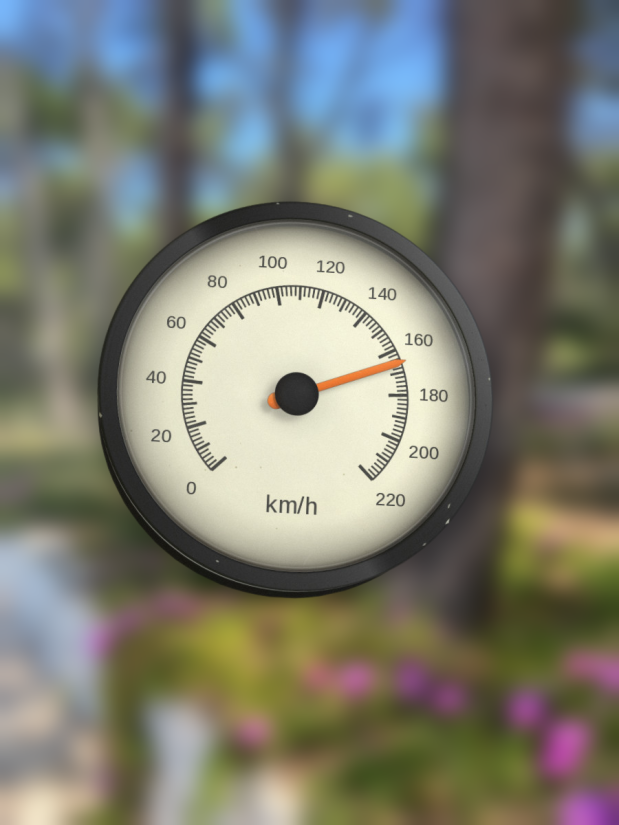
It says 166 km/h
